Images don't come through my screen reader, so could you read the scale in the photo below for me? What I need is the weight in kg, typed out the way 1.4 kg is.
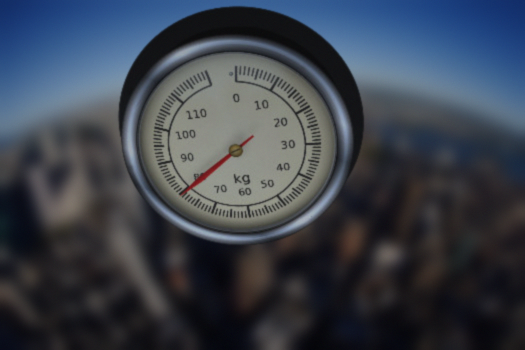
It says 80 kg
